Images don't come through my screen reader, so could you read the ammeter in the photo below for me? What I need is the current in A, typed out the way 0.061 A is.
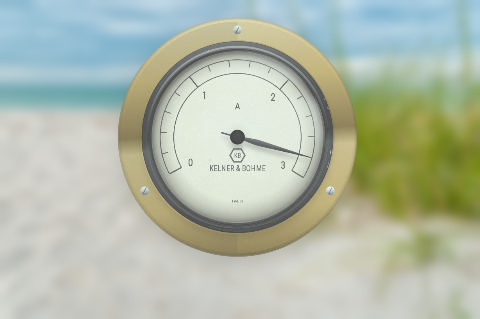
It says 2.8 A
